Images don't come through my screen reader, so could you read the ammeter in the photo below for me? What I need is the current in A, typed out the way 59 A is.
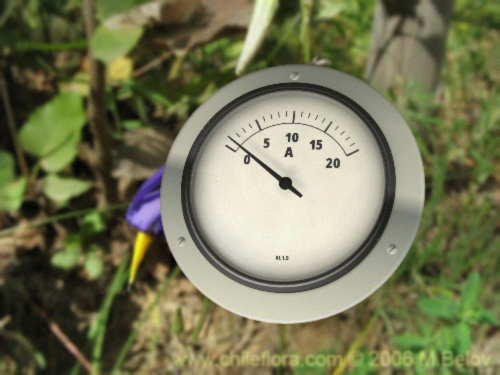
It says 1 A
